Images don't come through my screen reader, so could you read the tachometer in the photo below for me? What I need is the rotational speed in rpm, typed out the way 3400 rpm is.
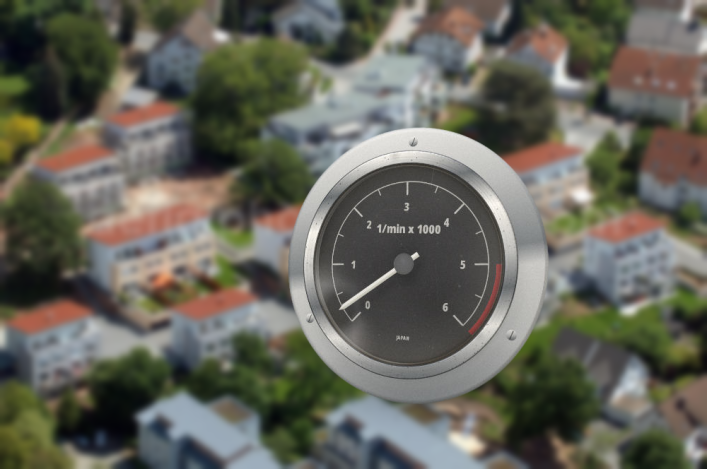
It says 250 rpm
